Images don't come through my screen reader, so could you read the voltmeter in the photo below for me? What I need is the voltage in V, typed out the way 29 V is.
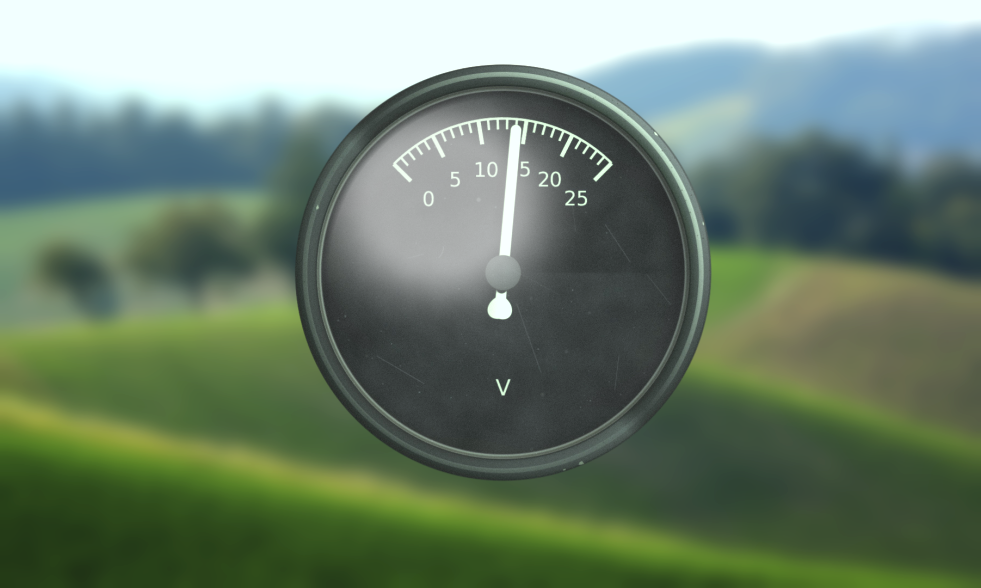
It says 14 V
